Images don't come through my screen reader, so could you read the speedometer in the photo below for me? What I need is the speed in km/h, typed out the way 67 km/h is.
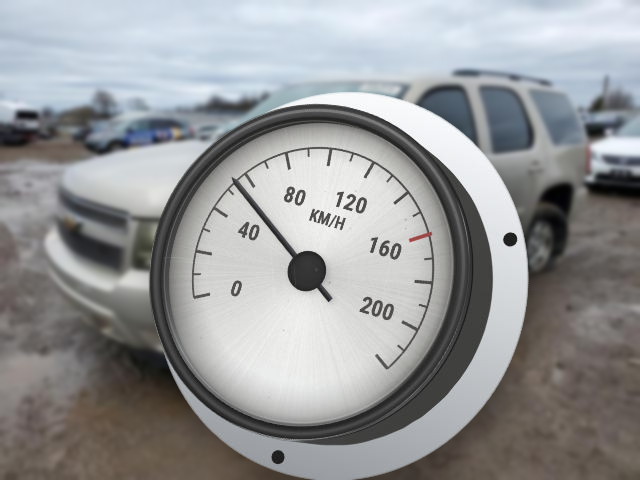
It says 55 km/h
